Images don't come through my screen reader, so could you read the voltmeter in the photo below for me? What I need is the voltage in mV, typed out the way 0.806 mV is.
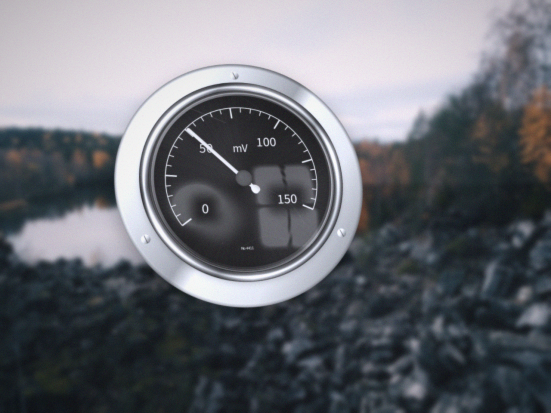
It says 50 mV
